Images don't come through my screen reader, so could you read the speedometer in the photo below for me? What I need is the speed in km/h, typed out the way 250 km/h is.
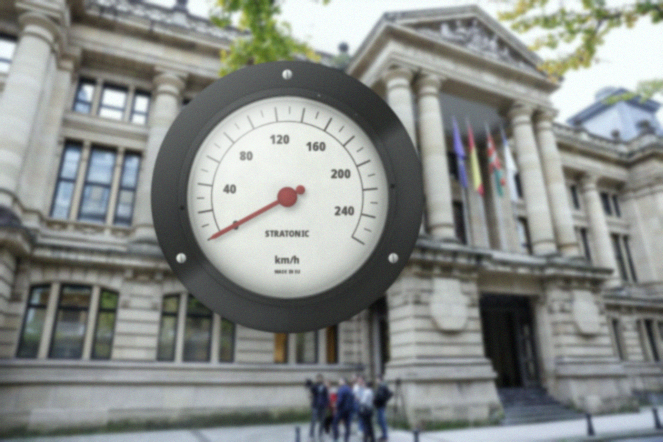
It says 0 km/h
